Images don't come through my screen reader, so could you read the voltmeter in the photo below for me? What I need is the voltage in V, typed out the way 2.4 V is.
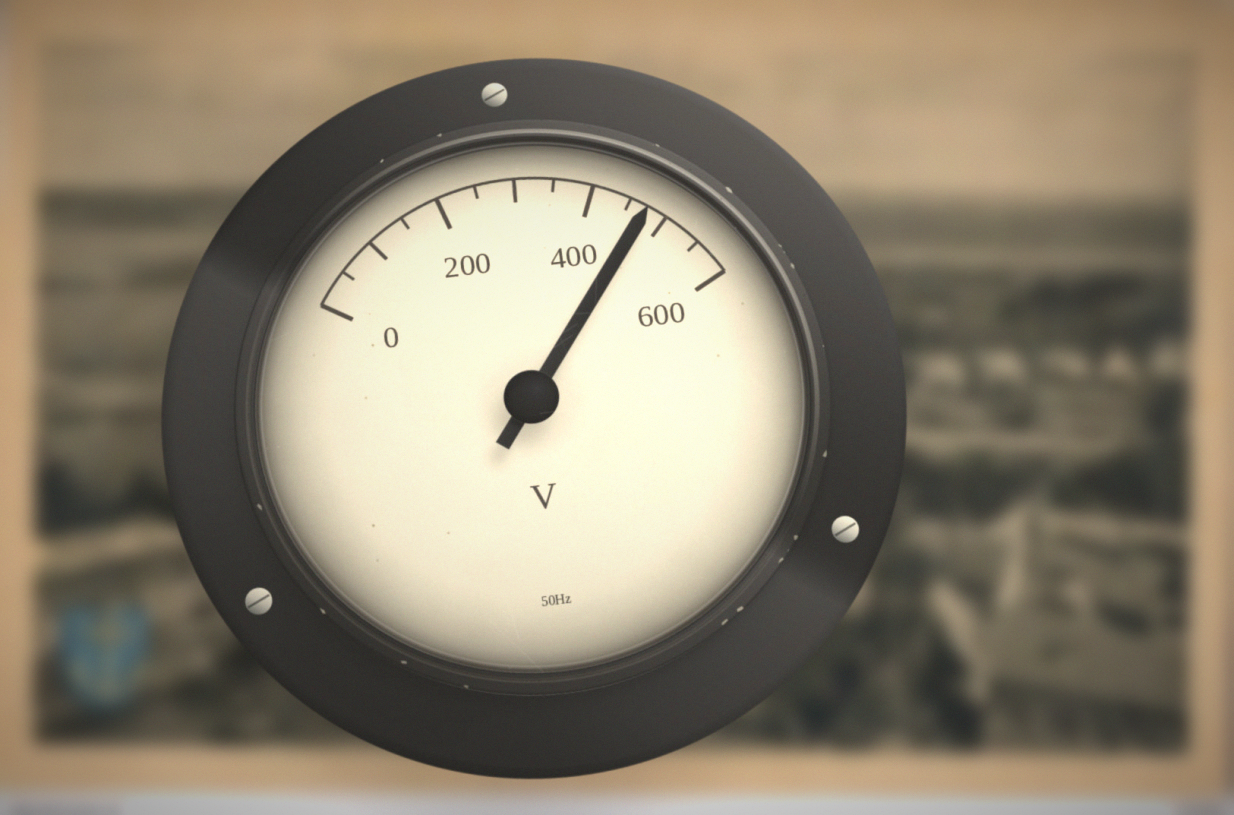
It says 475 V
